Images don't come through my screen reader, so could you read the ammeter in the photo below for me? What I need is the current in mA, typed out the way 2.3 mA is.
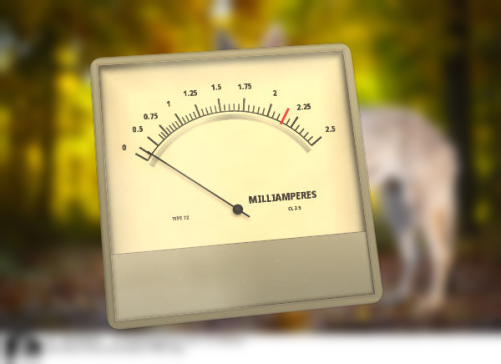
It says 0.25 mA
